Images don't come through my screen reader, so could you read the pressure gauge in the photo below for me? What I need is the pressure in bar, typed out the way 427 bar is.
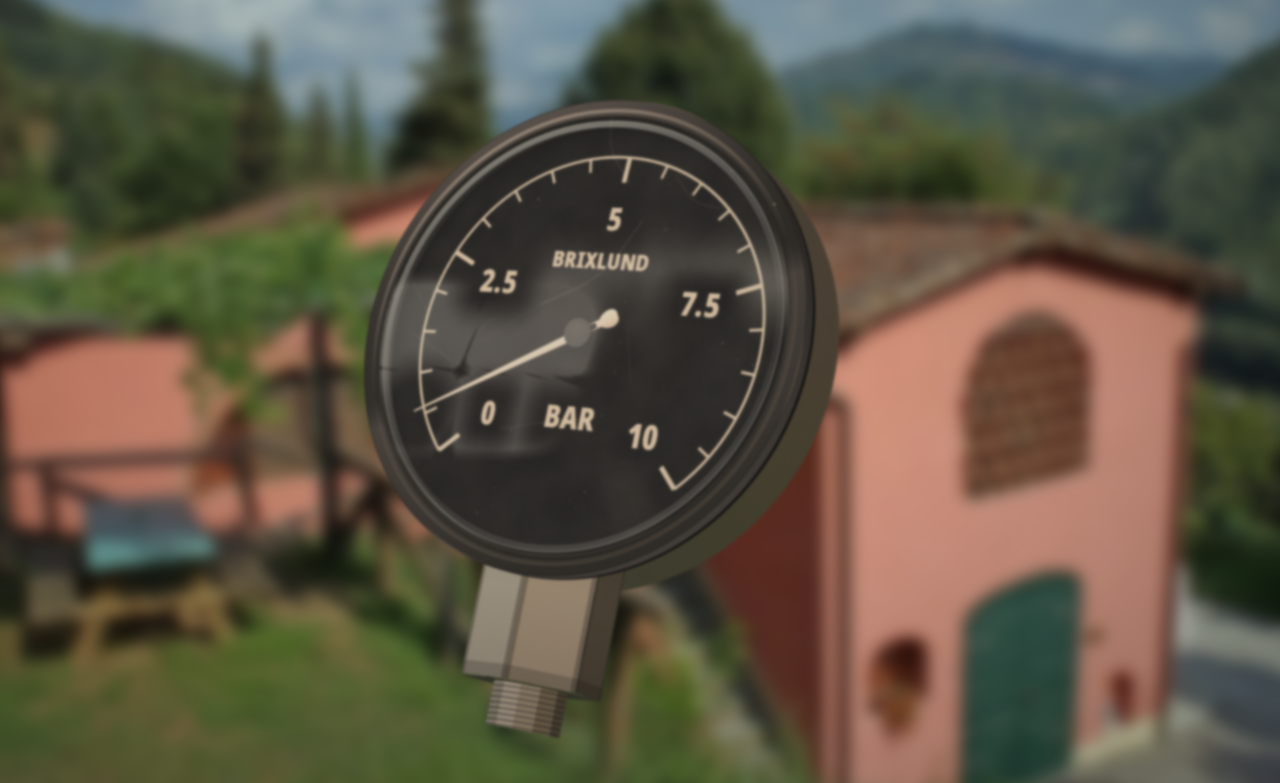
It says 0.5 bar
